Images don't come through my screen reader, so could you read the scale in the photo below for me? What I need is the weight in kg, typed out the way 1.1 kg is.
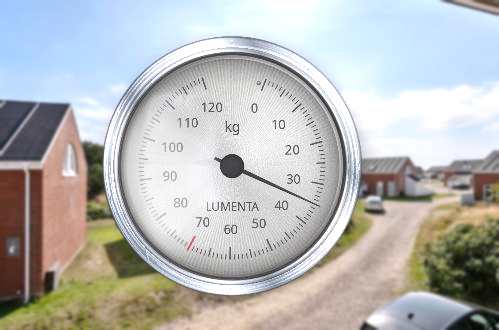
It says 35 kg
